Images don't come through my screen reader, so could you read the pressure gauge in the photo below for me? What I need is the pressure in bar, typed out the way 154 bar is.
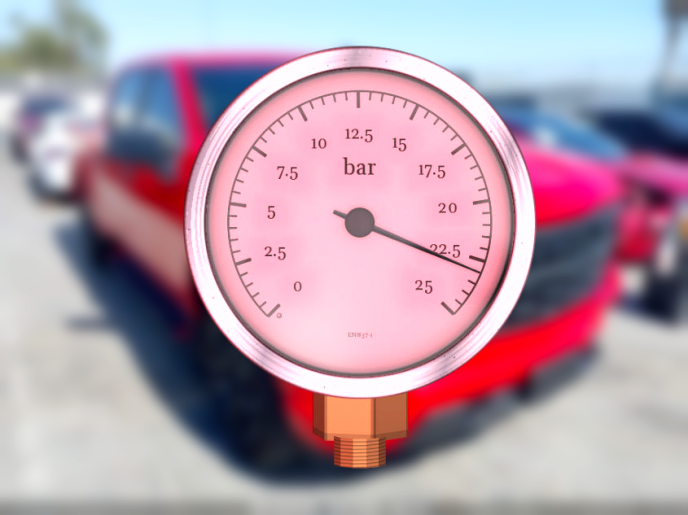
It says 23 bar
